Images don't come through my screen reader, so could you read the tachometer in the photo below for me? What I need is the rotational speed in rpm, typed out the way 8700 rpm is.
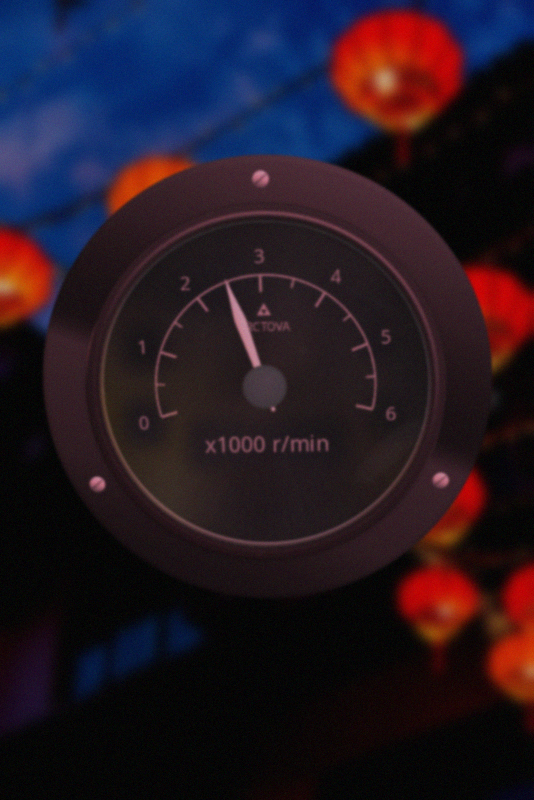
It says 2500 rpm
